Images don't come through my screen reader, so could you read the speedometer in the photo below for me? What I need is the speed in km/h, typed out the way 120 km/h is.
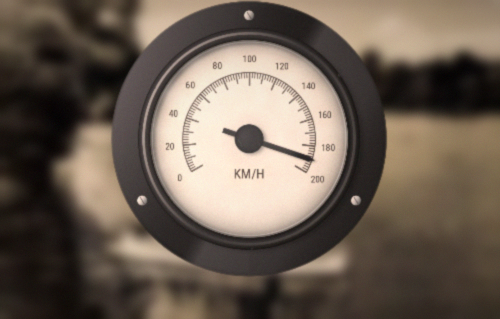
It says 190 km/h
